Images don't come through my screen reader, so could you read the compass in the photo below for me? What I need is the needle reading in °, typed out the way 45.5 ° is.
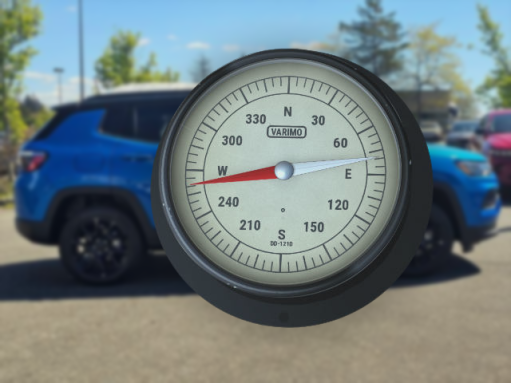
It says 260 °
